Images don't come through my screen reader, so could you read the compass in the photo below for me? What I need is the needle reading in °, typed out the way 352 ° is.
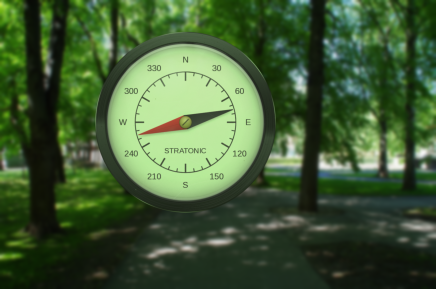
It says 255 °
